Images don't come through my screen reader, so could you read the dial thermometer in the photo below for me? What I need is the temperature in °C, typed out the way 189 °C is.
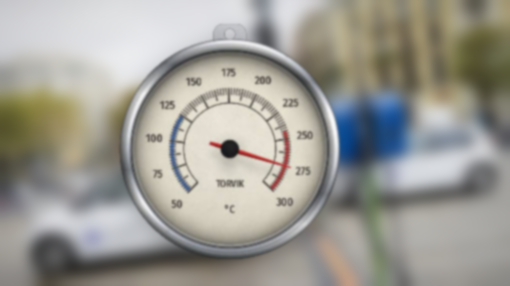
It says 275 °C
